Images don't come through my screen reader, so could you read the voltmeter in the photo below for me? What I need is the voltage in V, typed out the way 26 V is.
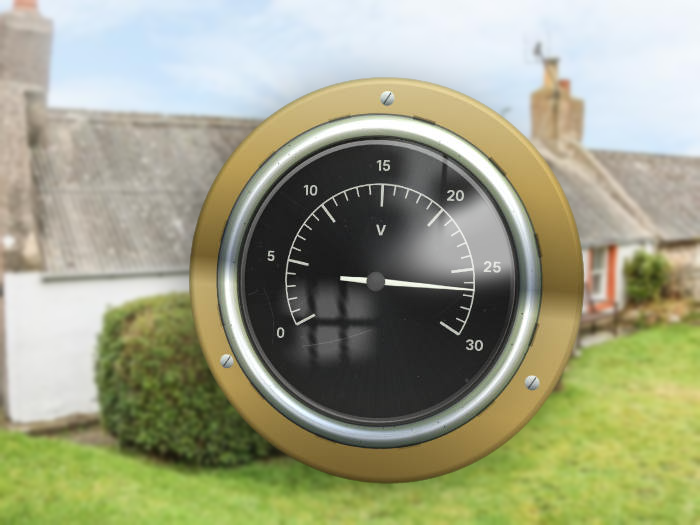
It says 26.5 V
